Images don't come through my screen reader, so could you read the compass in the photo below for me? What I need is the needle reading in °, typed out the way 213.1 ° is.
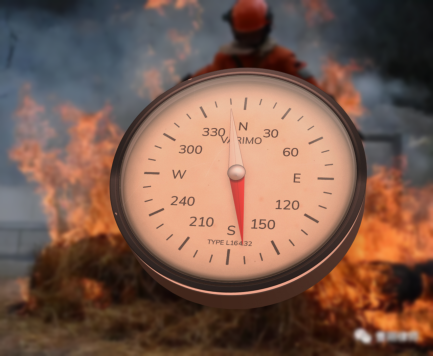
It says 170 °
